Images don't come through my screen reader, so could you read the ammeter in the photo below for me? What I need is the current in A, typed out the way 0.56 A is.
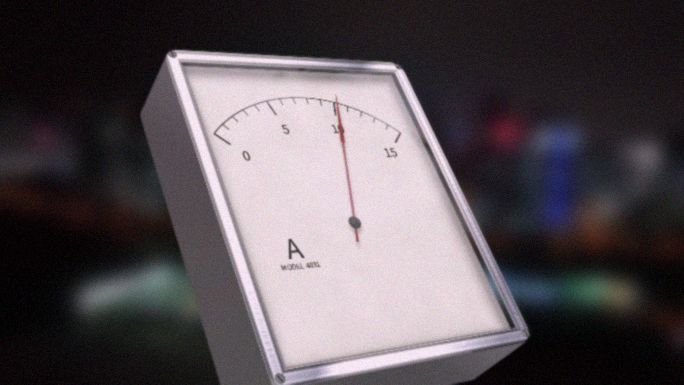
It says 10 A
